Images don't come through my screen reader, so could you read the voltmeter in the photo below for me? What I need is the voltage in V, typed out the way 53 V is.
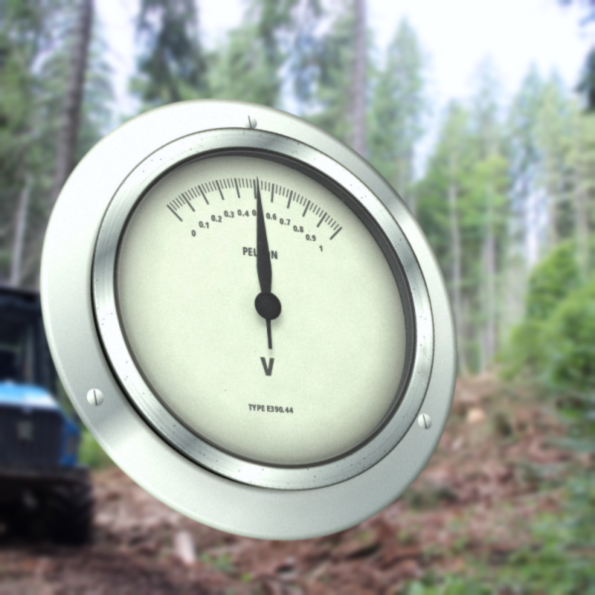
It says 0.5 V
